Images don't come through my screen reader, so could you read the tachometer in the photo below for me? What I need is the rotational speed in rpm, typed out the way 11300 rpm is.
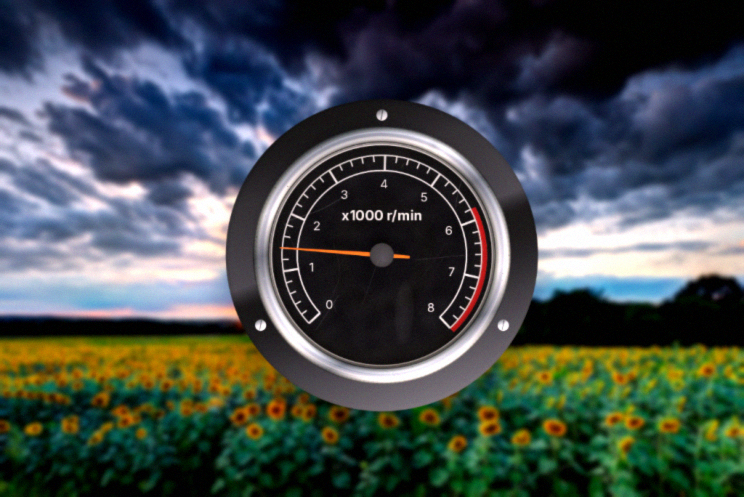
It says 1400 rpm
